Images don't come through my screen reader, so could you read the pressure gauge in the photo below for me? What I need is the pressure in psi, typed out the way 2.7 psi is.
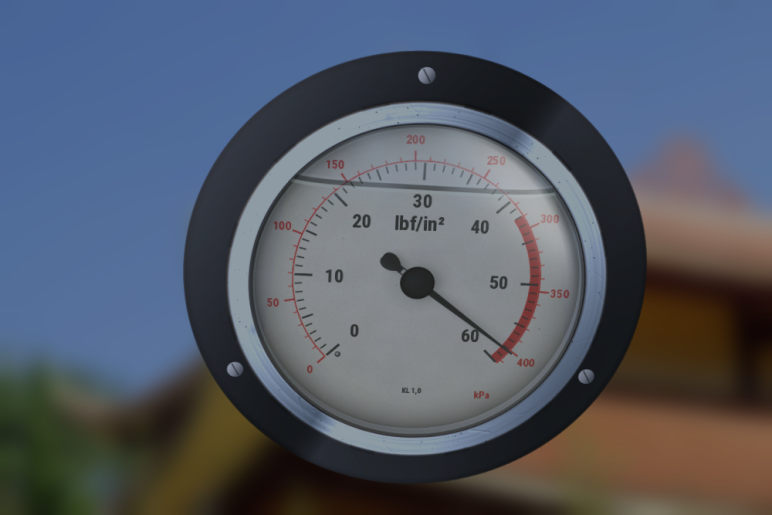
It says 58 psi
